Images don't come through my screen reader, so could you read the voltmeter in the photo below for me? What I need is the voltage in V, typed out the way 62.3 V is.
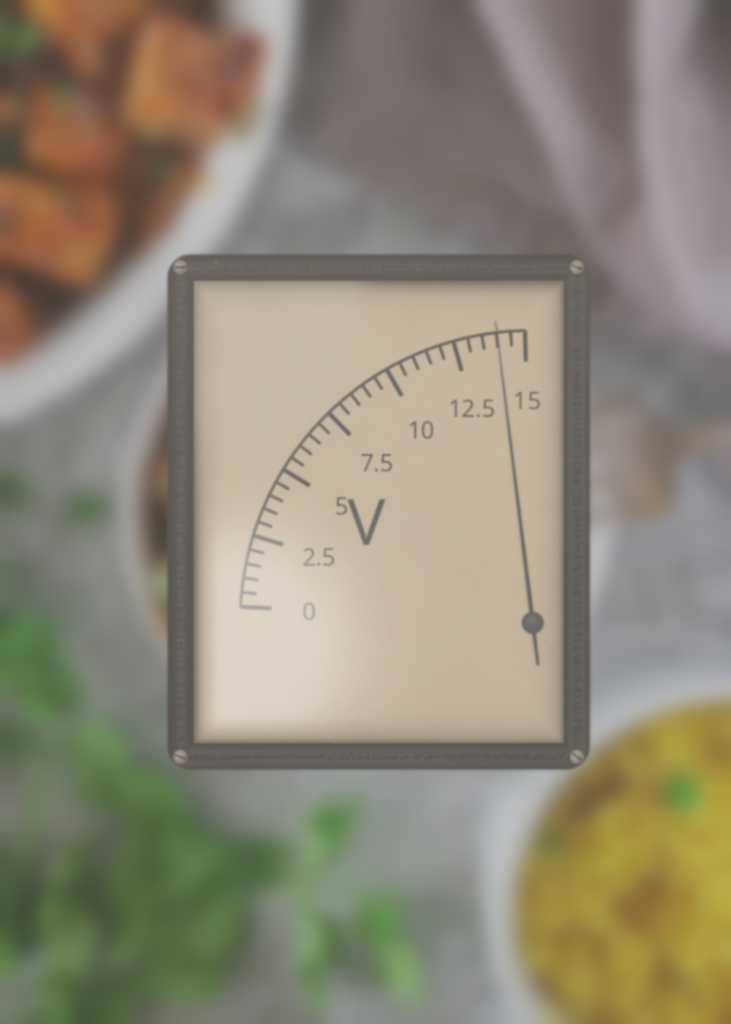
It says 14 V
